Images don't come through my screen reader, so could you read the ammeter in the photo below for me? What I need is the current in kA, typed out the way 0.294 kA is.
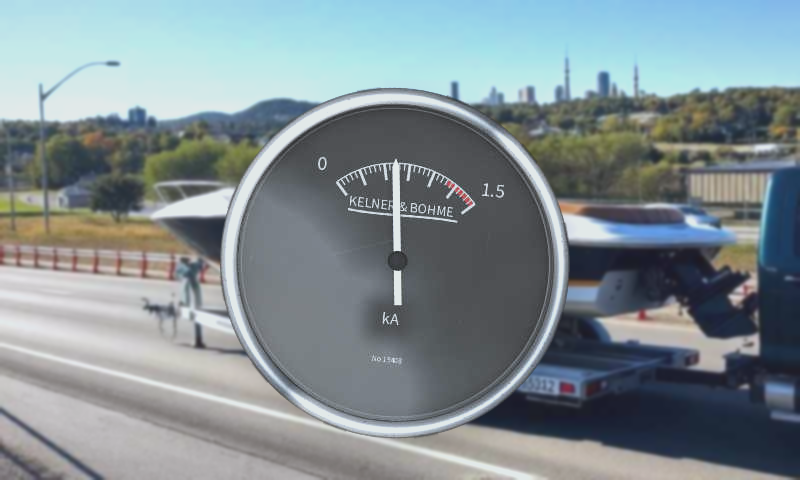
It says 0.6 kA
